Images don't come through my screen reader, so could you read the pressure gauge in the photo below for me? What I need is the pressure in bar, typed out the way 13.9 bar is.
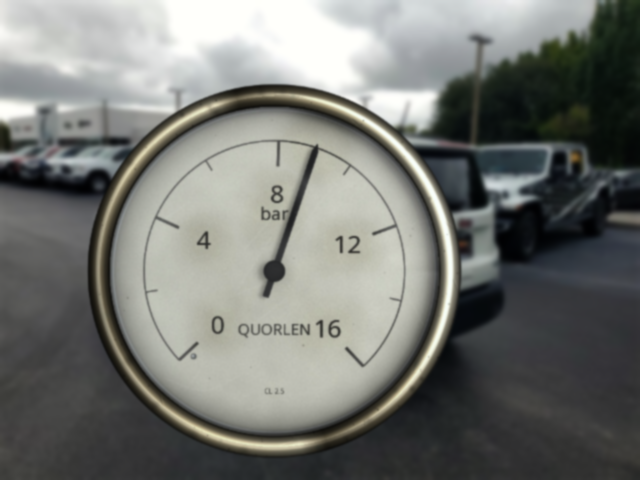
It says 9 bar
